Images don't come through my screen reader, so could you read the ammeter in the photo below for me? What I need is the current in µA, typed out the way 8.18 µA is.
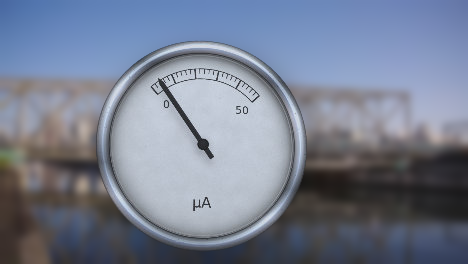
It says 4 µA
